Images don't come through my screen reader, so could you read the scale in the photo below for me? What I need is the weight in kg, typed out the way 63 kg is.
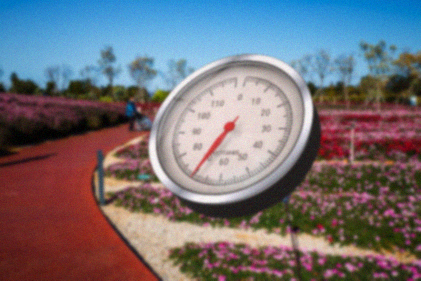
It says 70 kg
